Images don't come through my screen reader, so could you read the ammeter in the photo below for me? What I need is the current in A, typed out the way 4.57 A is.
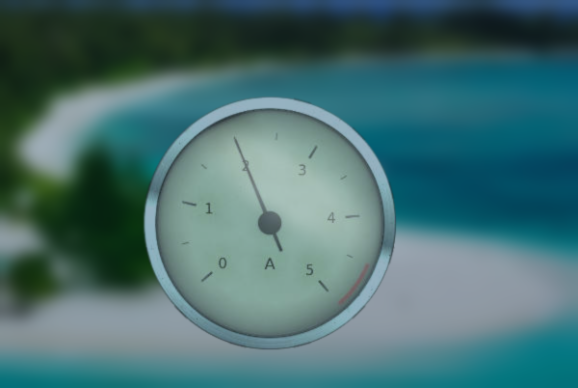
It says 2 A
